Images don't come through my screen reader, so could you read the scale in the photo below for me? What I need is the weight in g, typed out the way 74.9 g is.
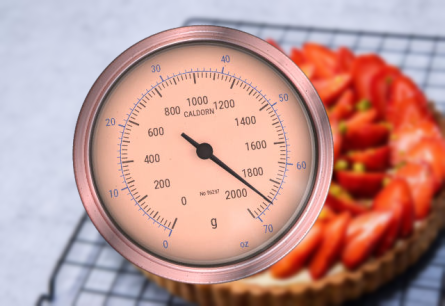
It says 1900 g
